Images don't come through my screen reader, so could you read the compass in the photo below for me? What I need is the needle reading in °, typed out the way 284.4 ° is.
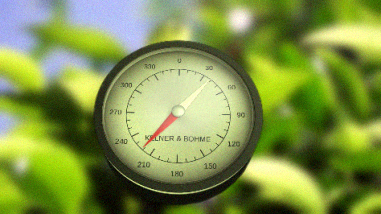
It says 220 °
